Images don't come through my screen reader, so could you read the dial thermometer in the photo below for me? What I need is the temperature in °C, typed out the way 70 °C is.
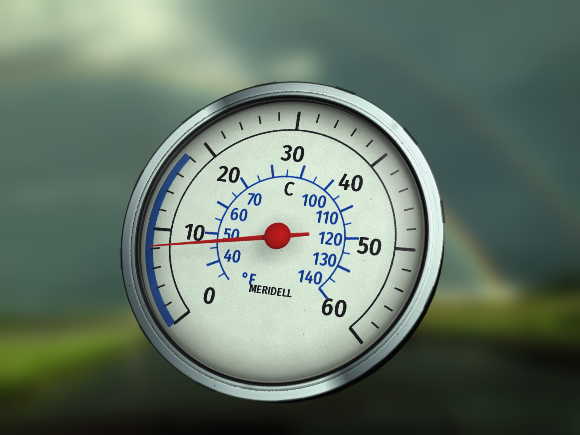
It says 8 °C
